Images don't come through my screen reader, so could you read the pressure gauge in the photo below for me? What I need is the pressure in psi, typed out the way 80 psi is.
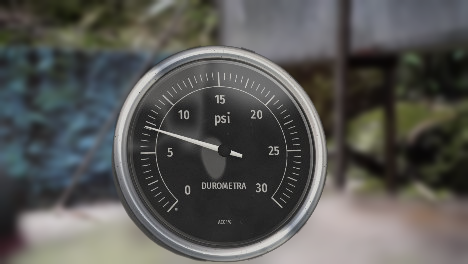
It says 7 psi
